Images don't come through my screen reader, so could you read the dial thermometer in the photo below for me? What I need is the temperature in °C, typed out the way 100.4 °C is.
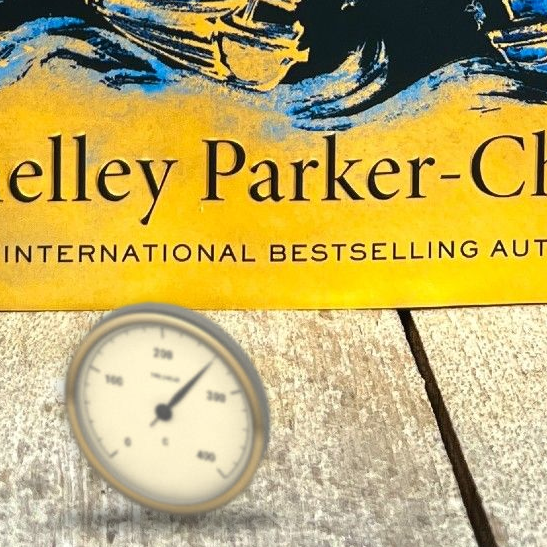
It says 260 °C
